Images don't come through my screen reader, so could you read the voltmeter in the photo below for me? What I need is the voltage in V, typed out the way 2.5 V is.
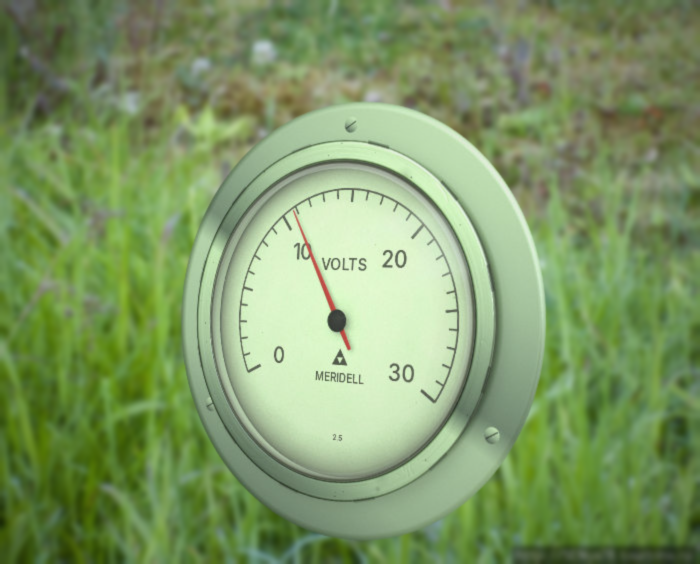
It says 11 V
